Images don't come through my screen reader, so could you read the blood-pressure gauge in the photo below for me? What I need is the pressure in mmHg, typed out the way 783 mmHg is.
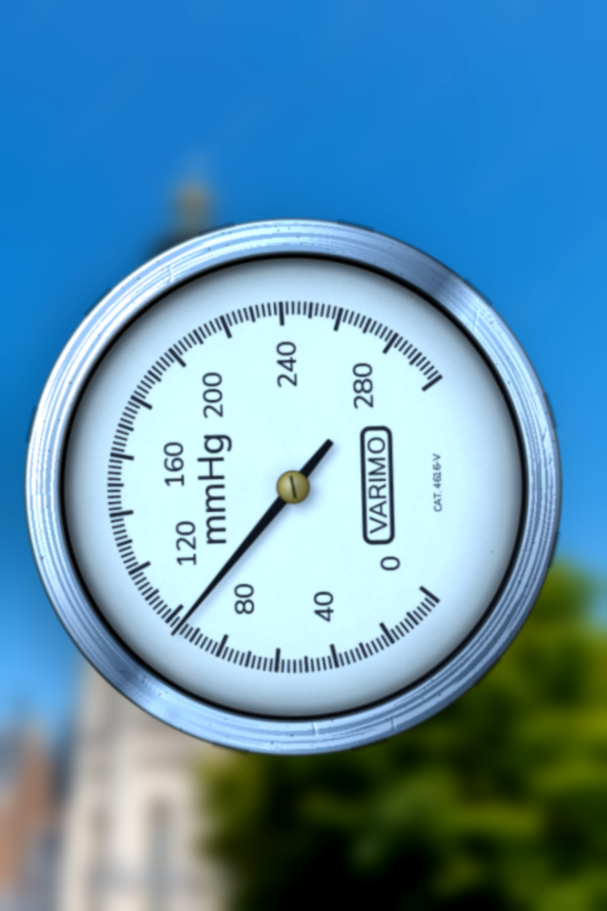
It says 96 mmHg
